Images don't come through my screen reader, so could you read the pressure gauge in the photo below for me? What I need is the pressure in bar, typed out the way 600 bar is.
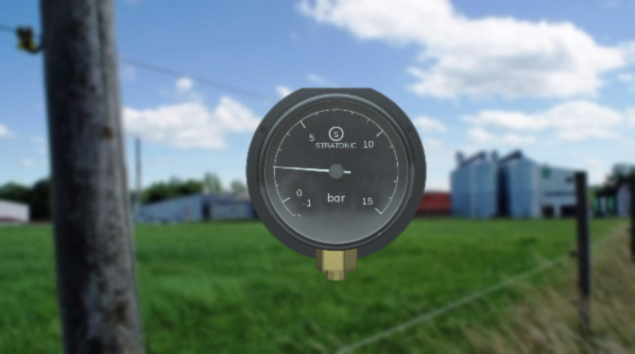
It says 2 bar
